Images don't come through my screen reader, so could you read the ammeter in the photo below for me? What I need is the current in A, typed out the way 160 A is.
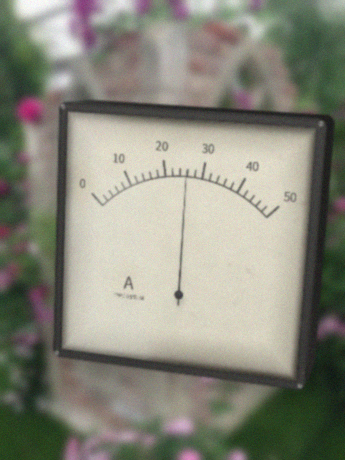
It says 26 A
